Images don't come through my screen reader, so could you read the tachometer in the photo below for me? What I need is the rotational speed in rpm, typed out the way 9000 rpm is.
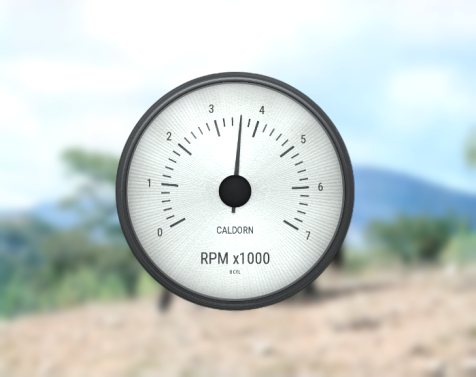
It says 3600 rpm
